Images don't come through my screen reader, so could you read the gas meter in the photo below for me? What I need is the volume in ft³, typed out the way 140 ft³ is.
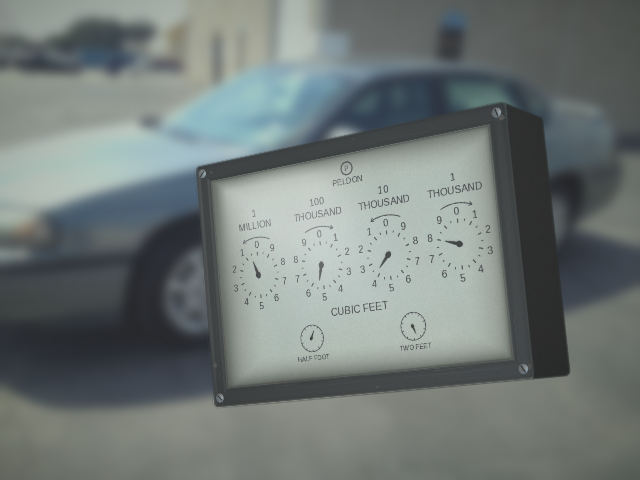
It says 53800 ft³
